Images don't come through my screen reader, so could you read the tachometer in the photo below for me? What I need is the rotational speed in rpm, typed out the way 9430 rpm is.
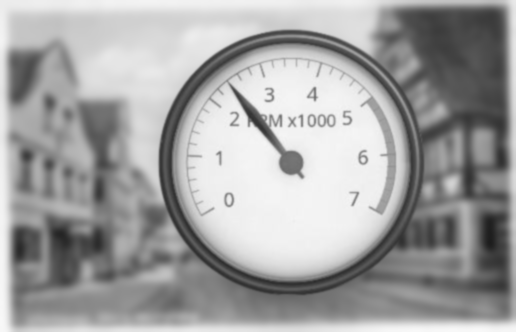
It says 2400 rpm
